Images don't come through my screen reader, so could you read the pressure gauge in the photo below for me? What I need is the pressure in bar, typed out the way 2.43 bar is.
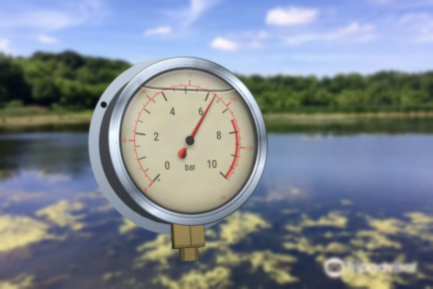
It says 6.25 bar
